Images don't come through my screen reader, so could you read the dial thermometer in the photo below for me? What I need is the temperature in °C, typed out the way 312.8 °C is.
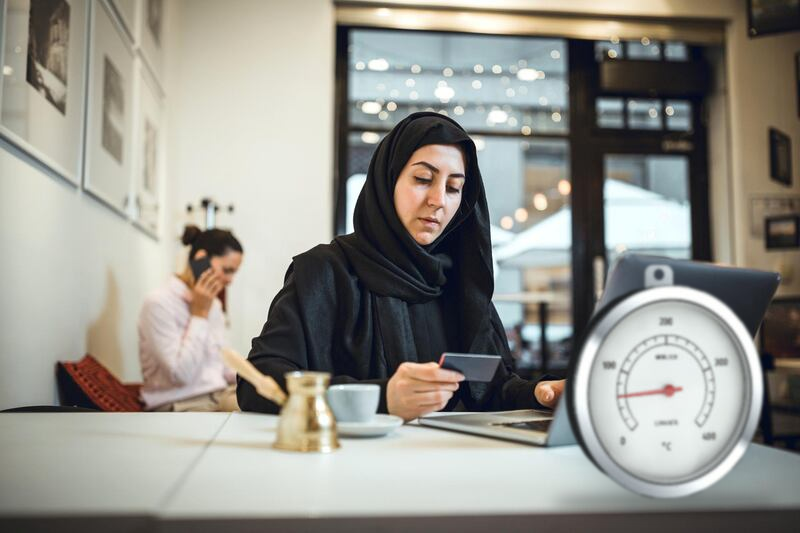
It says 60 °C
